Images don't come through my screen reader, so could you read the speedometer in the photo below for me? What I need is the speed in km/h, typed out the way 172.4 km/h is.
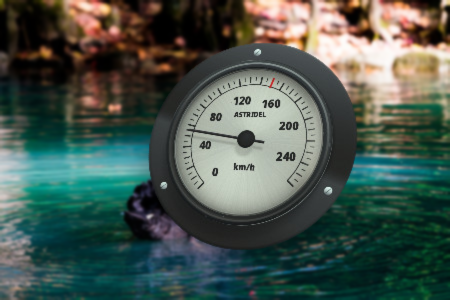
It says 55 km/h
